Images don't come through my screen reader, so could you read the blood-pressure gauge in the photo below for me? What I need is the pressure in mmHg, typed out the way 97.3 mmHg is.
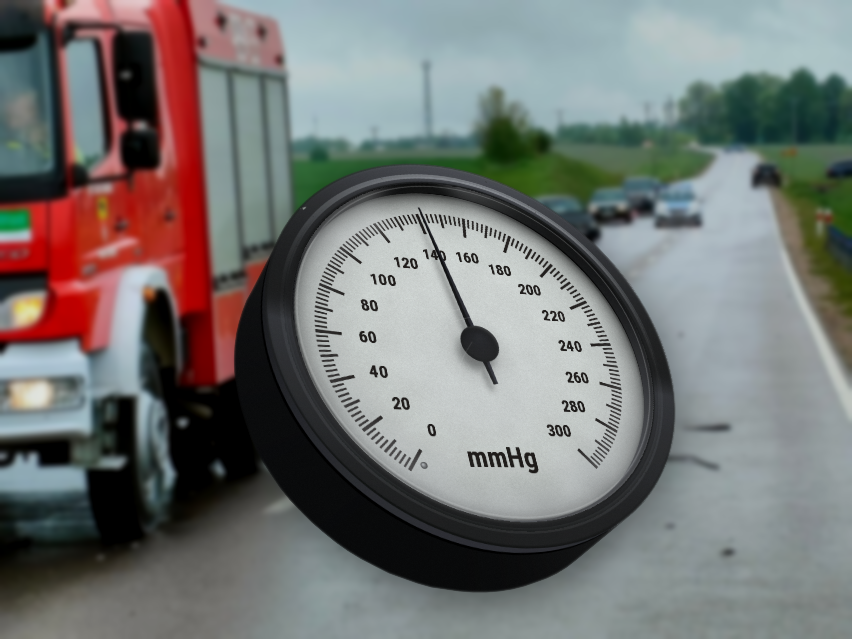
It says 140 mmHg
